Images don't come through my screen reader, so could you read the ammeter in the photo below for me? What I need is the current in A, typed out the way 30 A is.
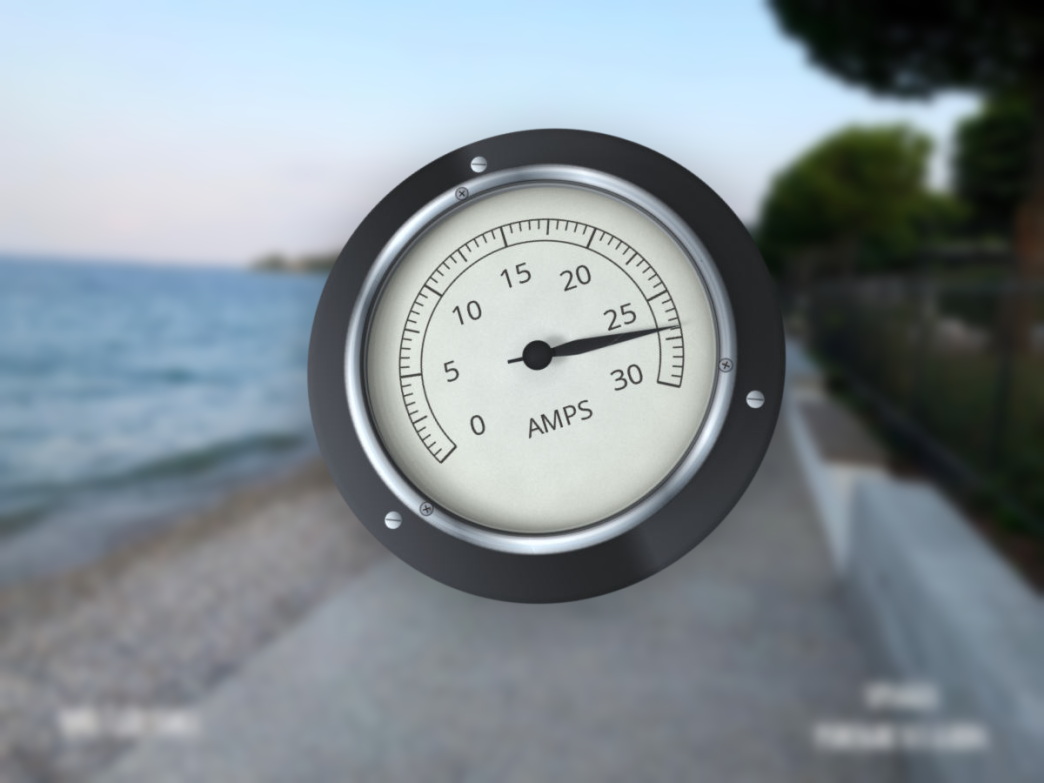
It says 27 A
